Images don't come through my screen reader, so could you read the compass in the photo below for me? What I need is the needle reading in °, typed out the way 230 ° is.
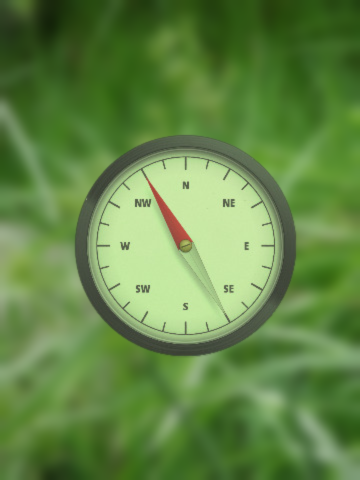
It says 330 °
